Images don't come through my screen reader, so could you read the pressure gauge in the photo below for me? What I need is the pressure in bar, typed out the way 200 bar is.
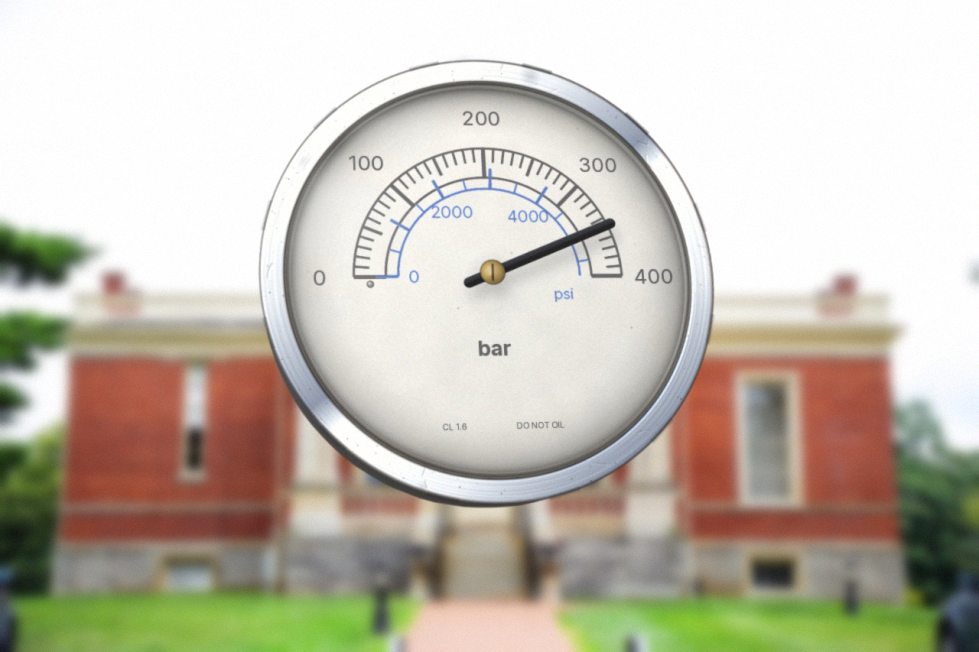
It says 350 bar
